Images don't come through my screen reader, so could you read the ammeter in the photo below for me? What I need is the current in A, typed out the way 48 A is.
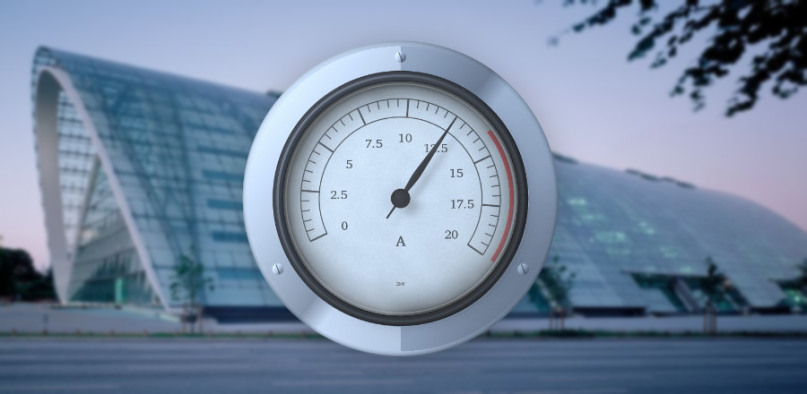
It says 12.5 A
